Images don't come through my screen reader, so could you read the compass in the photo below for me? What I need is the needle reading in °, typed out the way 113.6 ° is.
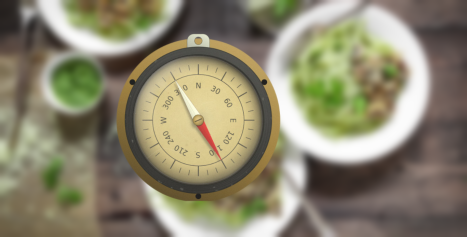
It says 150 °
